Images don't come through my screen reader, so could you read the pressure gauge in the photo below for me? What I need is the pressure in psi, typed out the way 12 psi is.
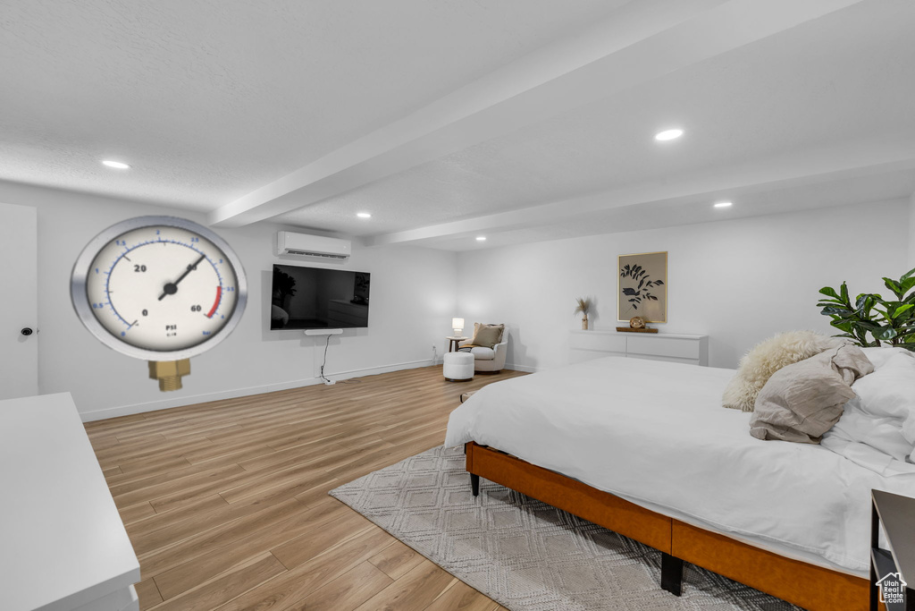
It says 40 psi
